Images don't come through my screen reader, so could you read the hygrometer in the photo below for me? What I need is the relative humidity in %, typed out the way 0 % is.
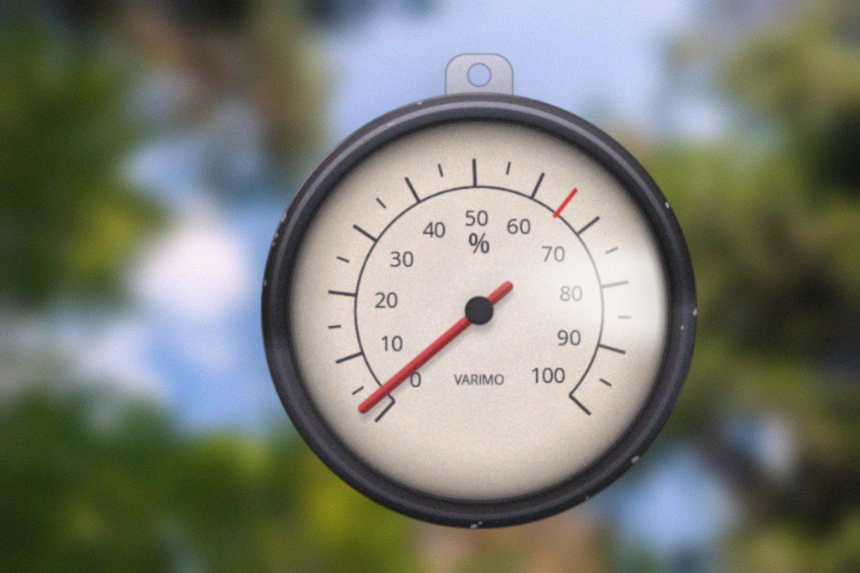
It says 2.5 %
